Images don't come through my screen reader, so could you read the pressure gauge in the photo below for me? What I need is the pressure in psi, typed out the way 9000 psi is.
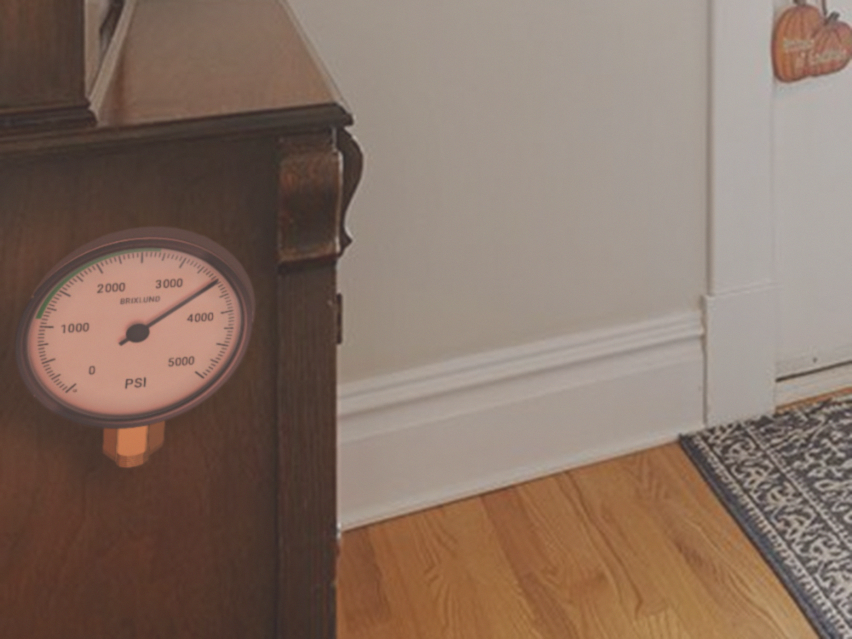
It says 3500 psi
